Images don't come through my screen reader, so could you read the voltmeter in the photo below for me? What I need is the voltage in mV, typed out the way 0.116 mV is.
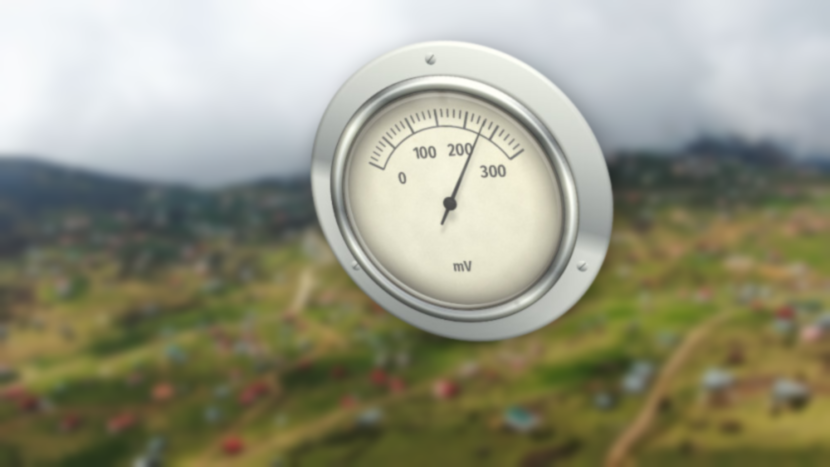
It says 230 mV
